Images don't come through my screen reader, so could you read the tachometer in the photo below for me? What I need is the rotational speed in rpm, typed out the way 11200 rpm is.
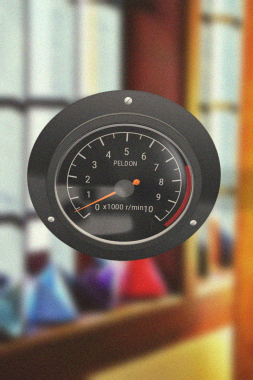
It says 500 rpm
